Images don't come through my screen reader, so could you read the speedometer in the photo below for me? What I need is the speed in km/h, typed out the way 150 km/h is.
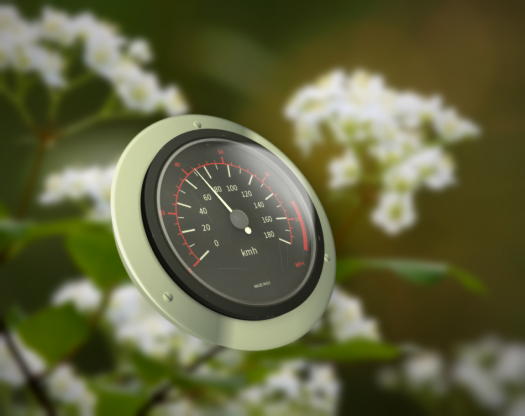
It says 70 km/h
